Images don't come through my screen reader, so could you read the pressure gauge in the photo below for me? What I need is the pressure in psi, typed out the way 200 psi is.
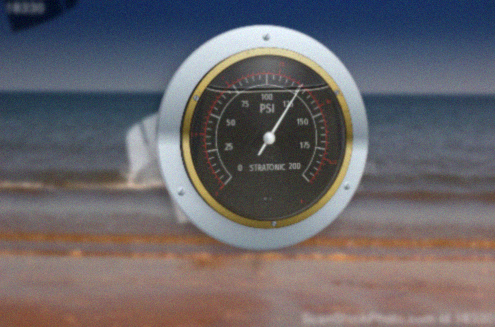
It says 125 psi
